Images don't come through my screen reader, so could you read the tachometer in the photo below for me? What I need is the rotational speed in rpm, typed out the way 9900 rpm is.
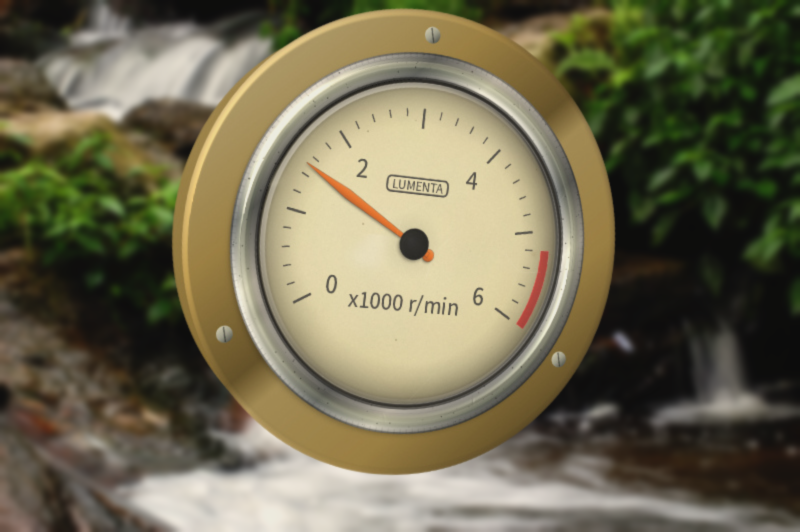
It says 1500 rpm
